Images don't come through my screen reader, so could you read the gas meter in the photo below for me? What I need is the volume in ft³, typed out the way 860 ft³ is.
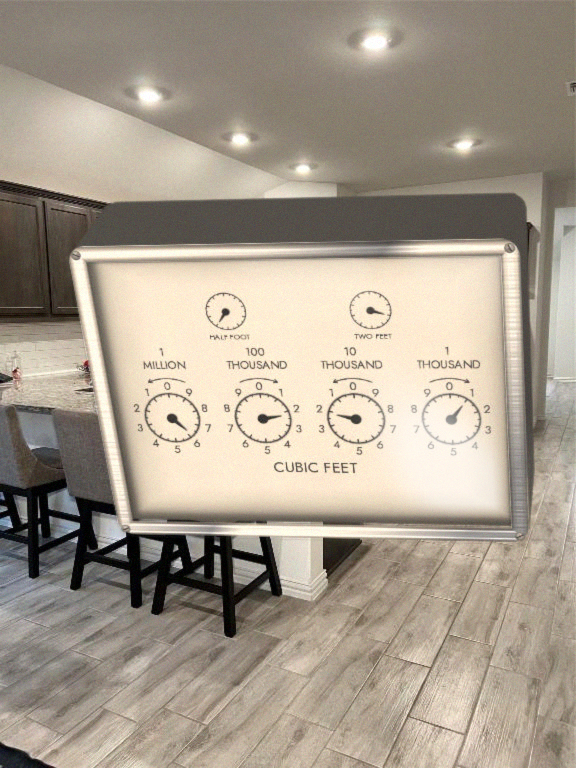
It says 622100 ft³
